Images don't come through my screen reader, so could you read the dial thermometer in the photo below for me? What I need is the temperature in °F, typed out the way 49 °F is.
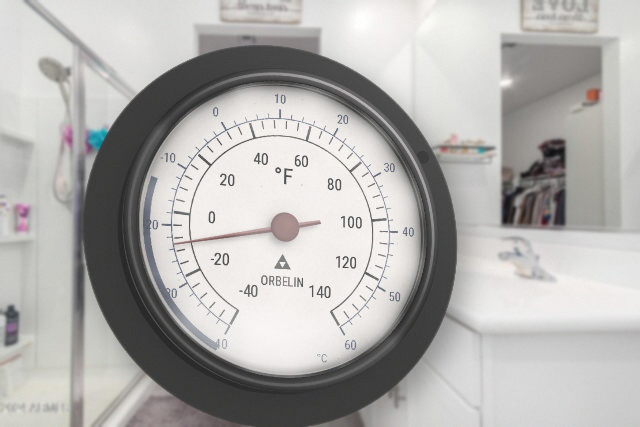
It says -10 °F
